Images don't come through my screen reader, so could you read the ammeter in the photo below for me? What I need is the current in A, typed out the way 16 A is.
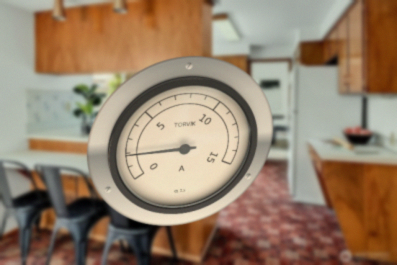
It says 2 A
